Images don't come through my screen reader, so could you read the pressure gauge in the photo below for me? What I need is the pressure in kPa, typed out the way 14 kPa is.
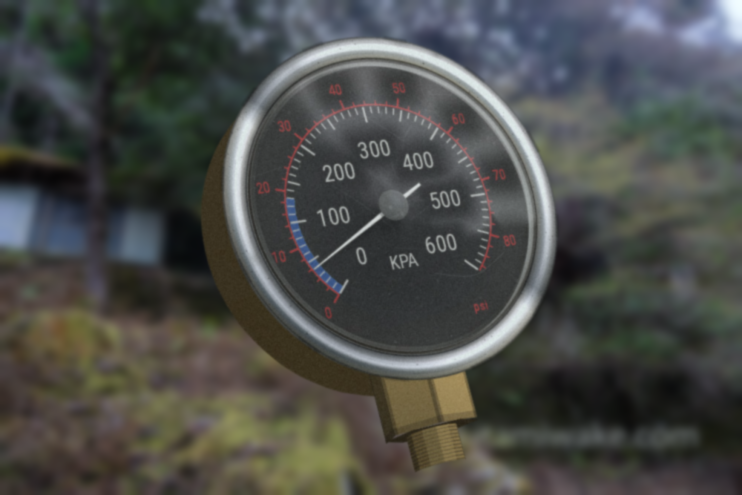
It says 40 kPa
